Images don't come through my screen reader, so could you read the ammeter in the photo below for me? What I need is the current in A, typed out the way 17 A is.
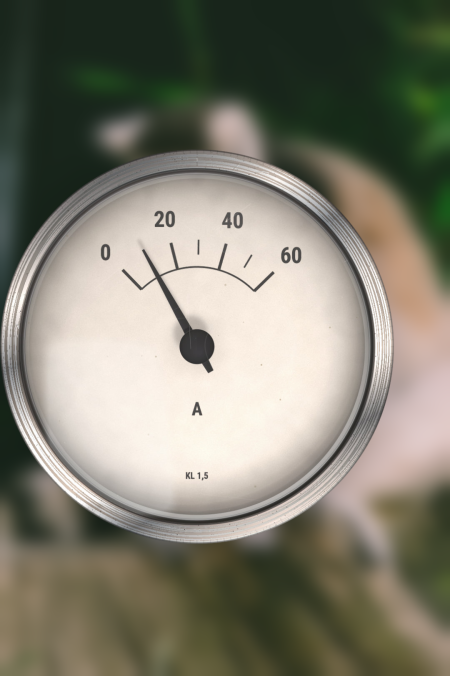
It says 10 A
